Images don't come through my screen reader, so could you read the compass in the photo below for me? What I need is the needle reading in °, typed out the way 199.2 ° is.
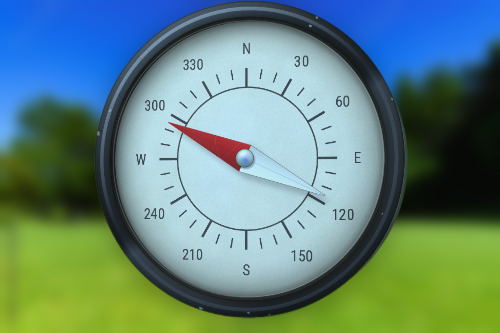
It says 295 °
